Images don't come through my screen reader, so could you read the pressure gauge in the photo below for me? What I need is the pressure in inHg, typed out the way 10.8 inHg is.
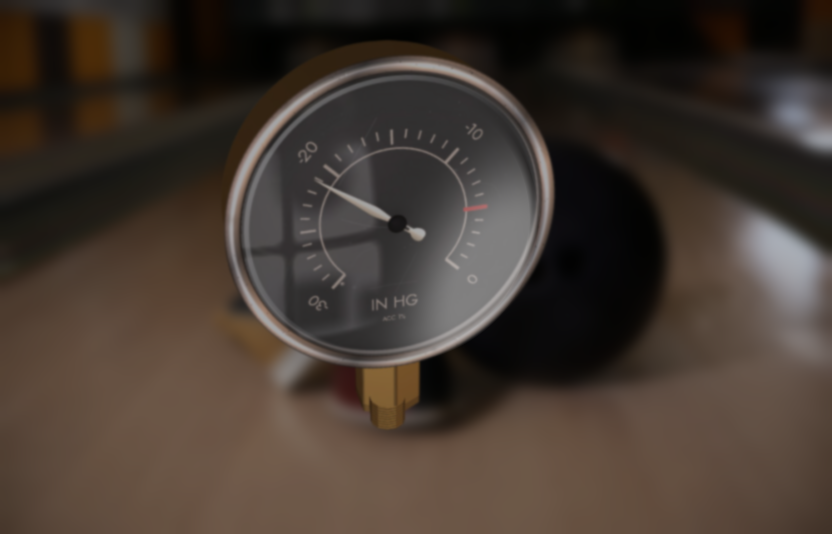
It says -21 inHg
